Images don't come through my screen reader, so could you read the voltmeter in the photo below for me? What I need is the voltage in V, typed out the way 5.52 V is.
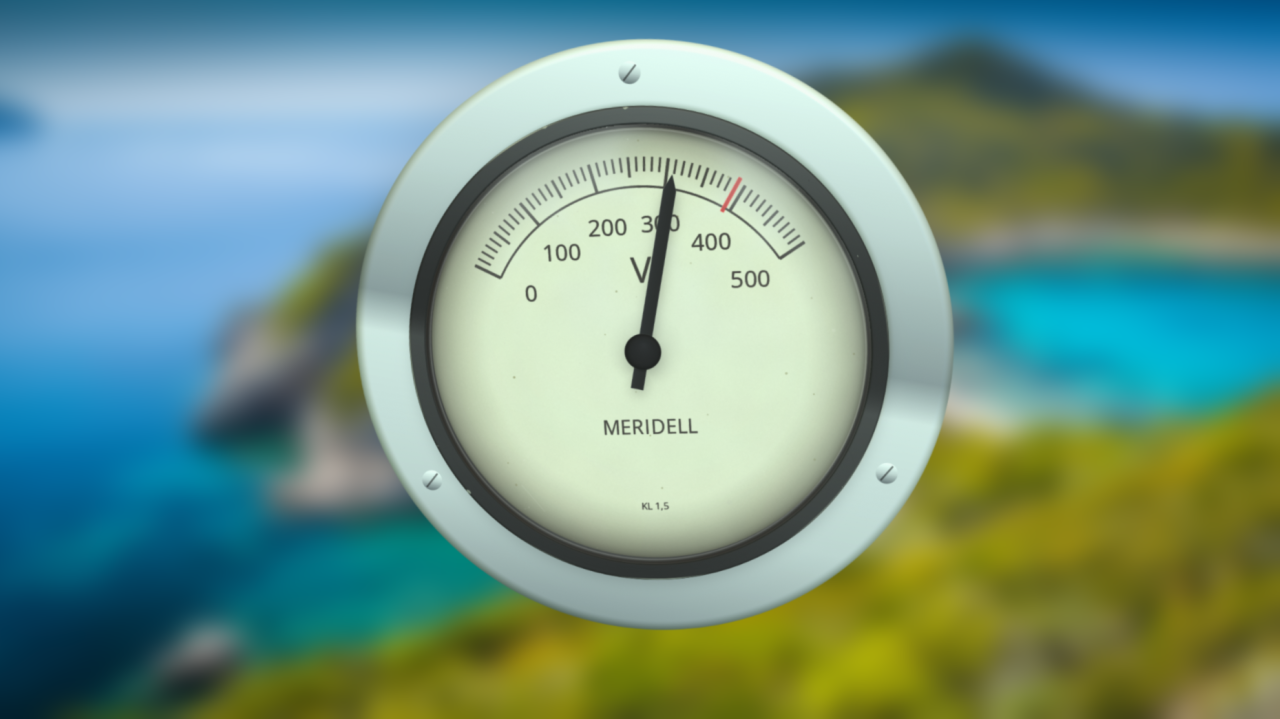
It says 310 V
